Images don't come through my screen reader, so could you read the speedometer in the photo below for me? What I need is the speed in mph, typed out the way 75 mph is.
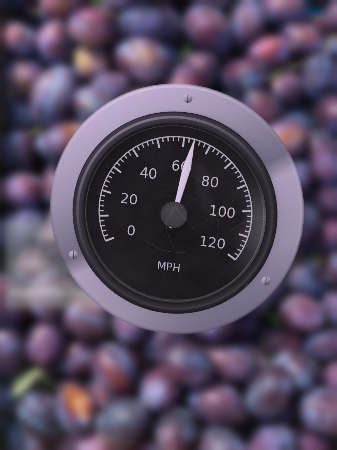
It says 64 mph
